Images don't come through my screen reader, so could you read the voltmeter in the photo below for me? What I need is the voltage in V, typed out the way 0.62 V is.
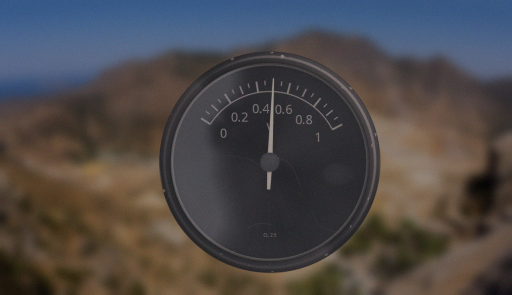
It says 0.5 V
